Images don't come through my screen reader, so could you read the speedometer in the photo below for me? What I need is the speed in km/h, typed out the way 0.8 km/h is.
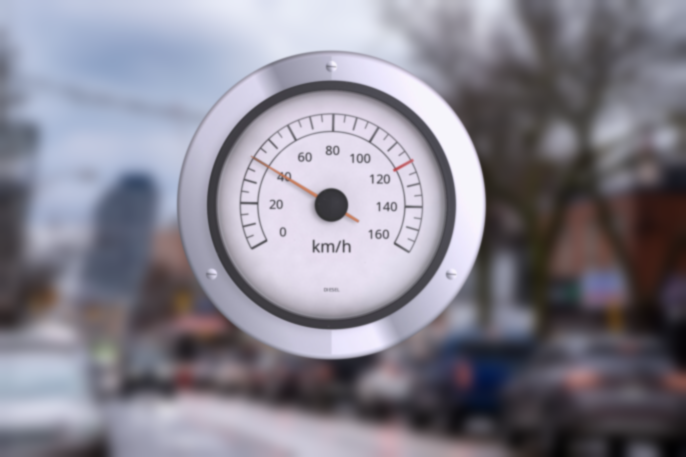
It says 40 km/h
